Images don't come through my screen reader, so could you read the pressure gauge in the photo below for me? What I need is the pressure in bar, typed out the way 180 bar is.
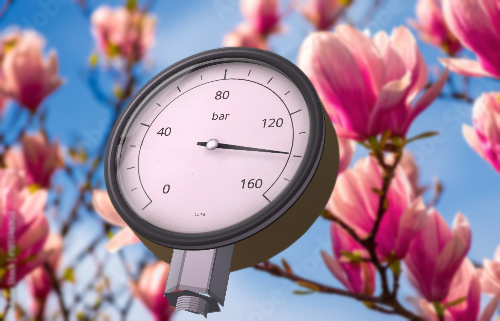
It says 140 bar
